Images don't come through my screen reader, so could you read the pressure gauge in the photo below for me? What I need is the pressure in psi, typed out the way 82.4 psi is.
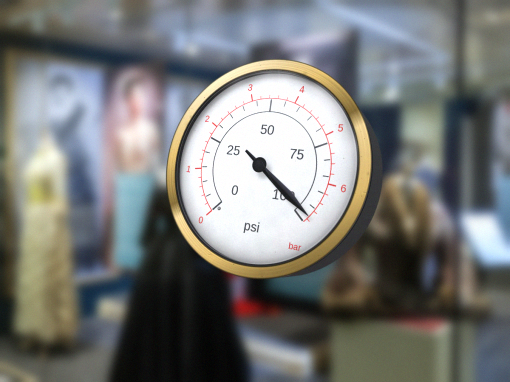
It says 97.5 psi
